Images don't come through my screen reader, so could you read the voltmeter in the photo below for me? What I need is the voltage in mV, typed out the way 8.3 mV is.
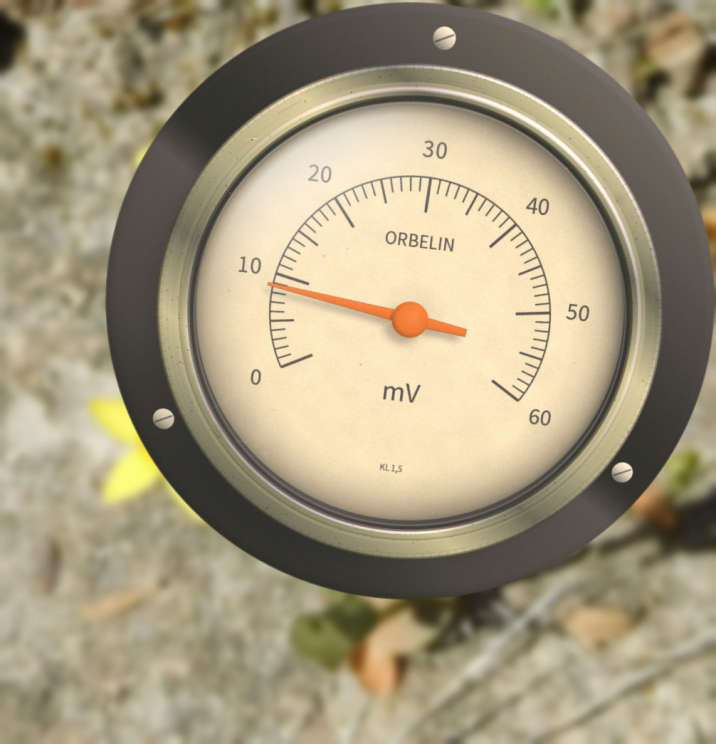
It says 9 mV
